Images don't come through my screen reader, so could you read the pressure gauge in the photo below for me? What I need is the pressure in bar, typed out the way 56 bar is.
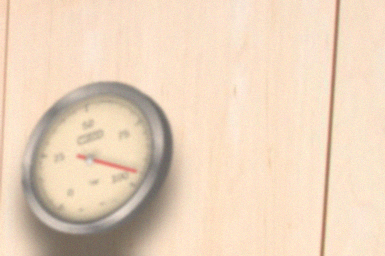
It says 95 bar
